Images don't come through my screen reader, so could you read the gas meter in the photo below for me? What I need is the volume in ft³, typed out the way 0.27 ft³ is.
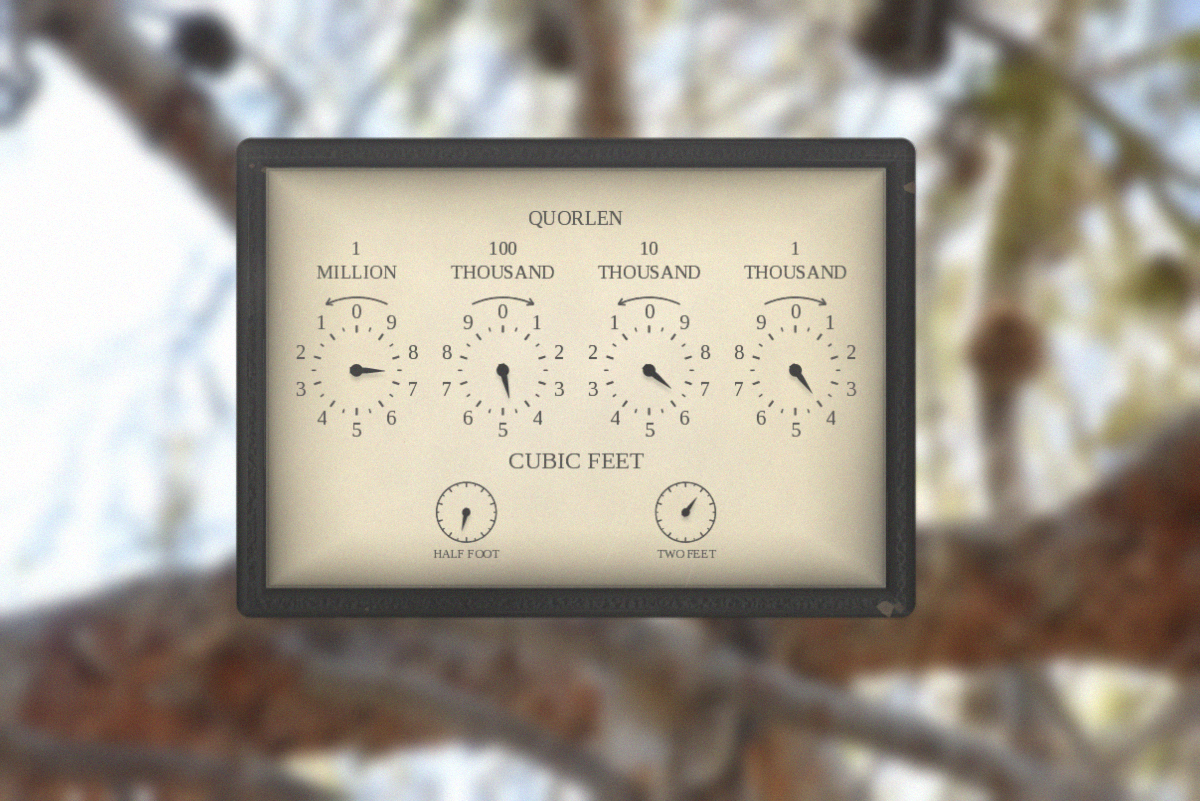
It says 746400 ft³
